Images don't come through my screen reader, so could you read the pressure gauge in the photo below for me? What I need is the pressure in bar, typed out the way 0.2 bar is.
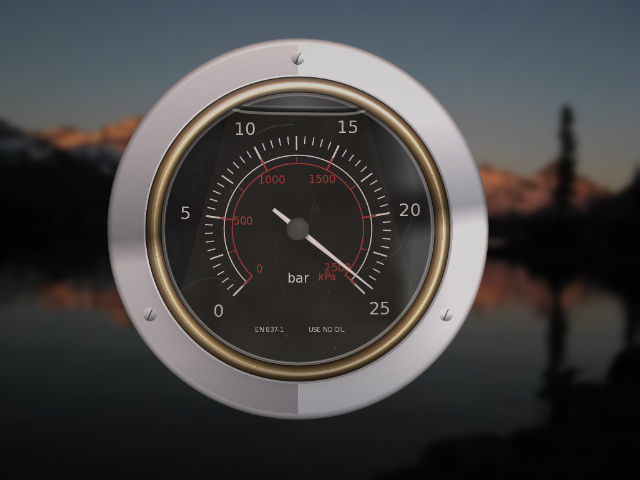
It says 24.5 bar
